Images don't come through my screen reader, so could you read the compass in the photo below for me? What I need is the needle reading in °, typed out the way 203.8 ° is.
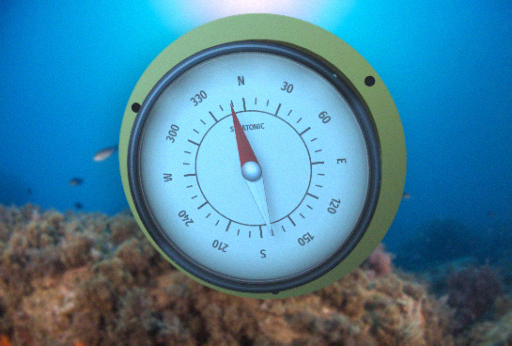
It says 350 °
